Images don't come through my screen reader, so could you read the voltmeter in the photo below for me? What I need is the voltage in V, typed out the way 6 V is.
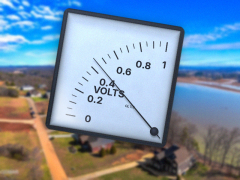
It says 0.45 V
